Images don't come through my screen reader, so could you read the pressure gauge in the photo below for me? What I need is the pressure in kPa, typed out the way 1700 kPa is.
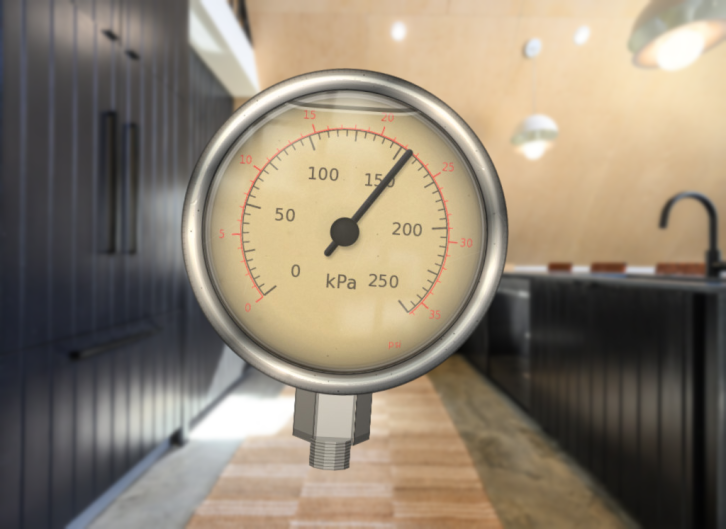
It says 155 kPa
